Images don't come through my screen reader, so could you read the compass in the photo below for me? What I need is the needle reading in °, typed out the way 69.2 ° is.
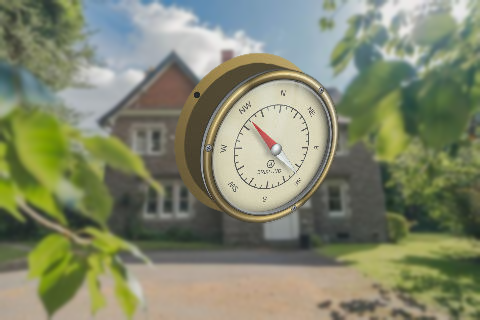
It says 310 °
